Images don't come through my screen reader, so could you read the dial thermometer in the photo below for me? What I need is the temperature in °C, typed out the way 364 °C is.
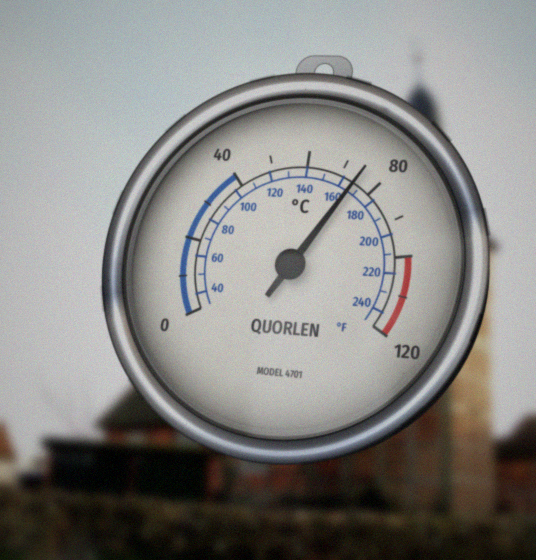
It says 75 °C
